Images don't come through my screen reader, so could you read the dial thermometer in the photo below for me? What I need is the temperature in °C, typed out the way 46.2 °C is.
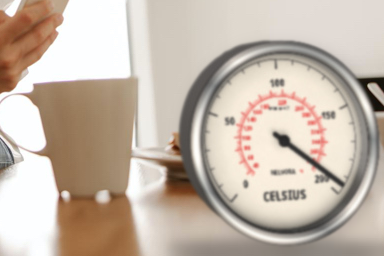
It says 195 °C
